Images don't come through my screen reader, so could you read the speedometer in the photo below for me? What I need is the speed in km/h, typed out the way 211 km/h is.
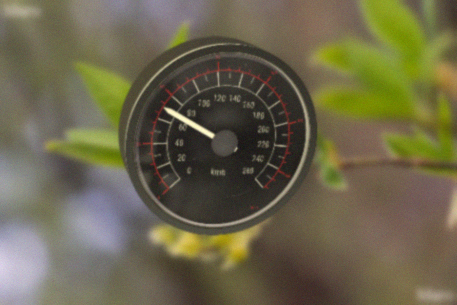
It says 70 km/h
